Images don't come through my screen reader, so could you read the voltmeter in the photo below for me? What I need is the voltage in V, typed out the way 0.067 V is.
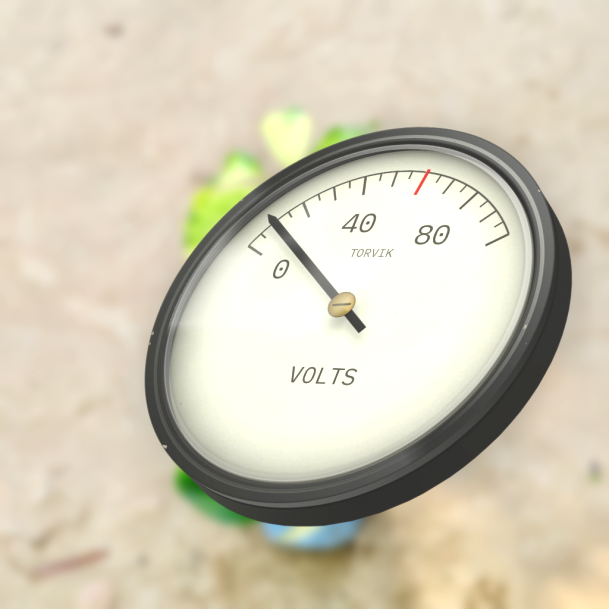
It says 10 V
